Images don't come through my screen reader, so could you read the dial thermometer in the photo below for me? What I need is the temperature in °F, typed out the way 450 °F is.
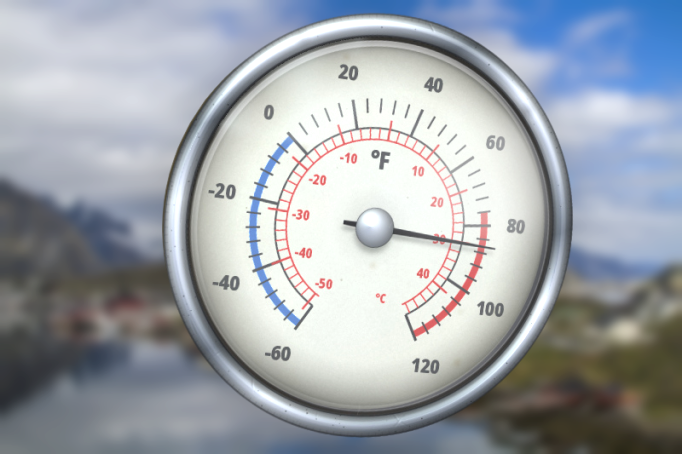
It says 86 °F
